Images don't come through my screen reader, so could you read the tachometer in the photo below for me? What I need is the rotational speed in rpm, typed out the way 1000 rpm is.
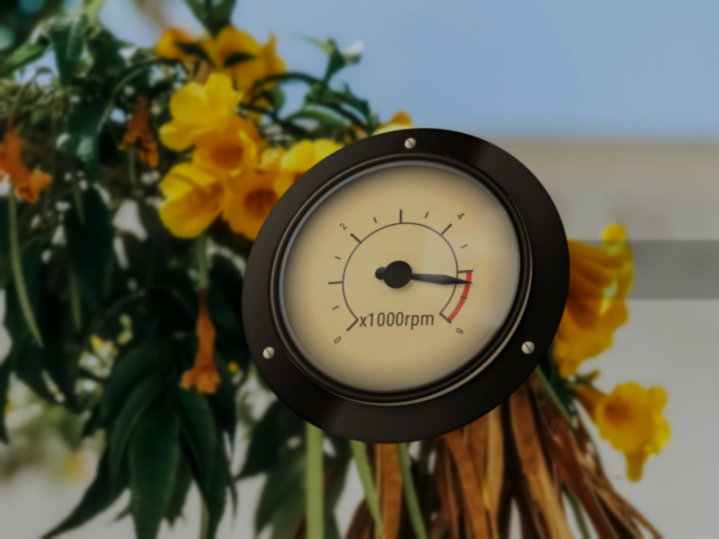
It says 5250 rpm
